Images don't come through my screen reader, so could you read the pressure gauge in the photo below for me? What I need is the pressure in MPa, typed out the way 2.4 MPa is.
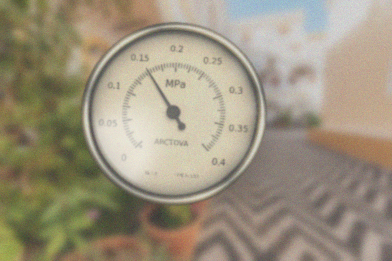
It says 0.15 MPa
